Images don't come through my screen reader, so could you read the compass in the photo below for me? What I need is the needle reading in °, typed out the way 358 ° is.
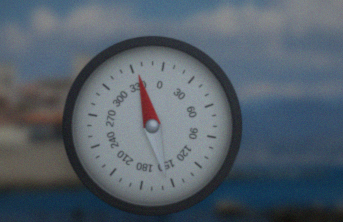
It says 335 °
